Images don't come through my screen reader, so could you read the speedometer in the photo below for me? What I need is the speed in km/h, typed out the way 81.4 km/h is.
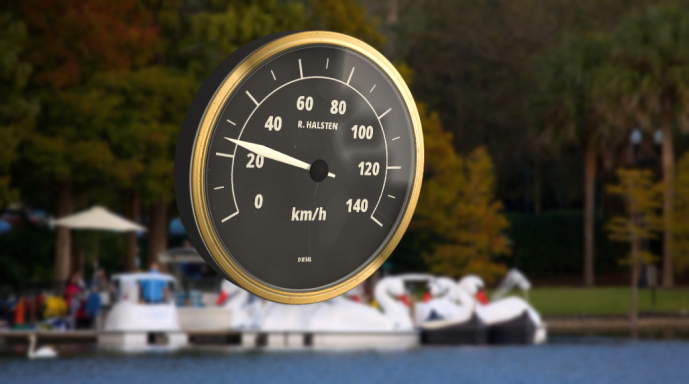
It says 25 km/h
